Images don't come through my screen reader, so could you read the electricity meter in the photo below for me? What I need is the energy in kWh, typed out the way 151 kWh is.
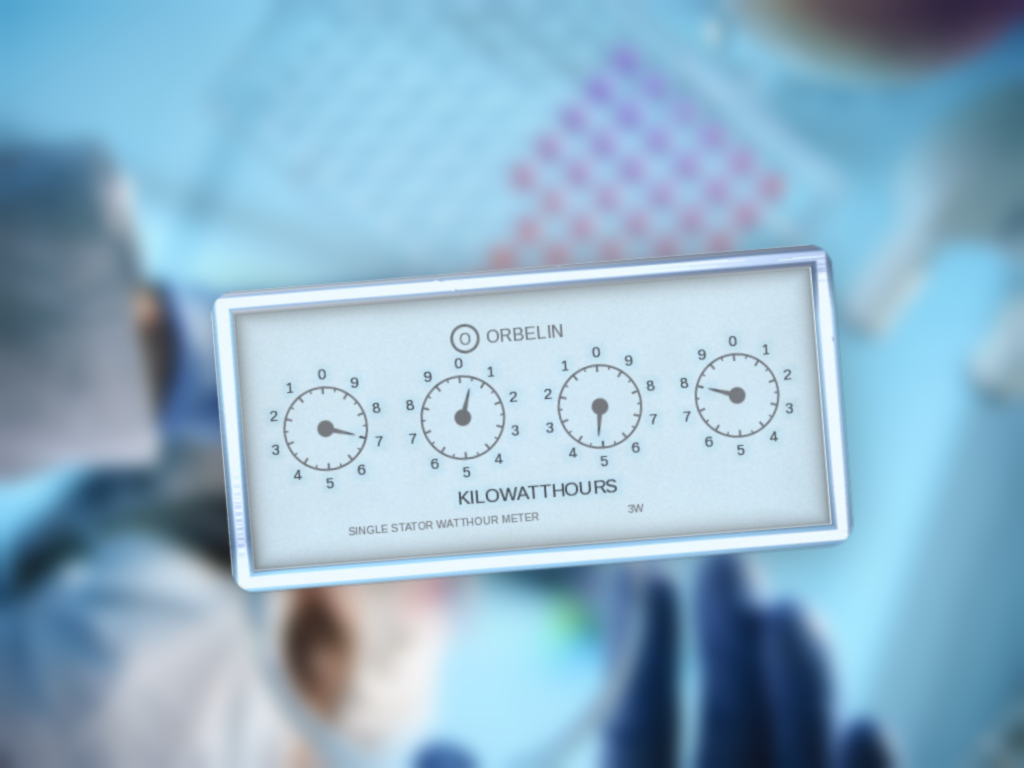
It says 7048 kWh
